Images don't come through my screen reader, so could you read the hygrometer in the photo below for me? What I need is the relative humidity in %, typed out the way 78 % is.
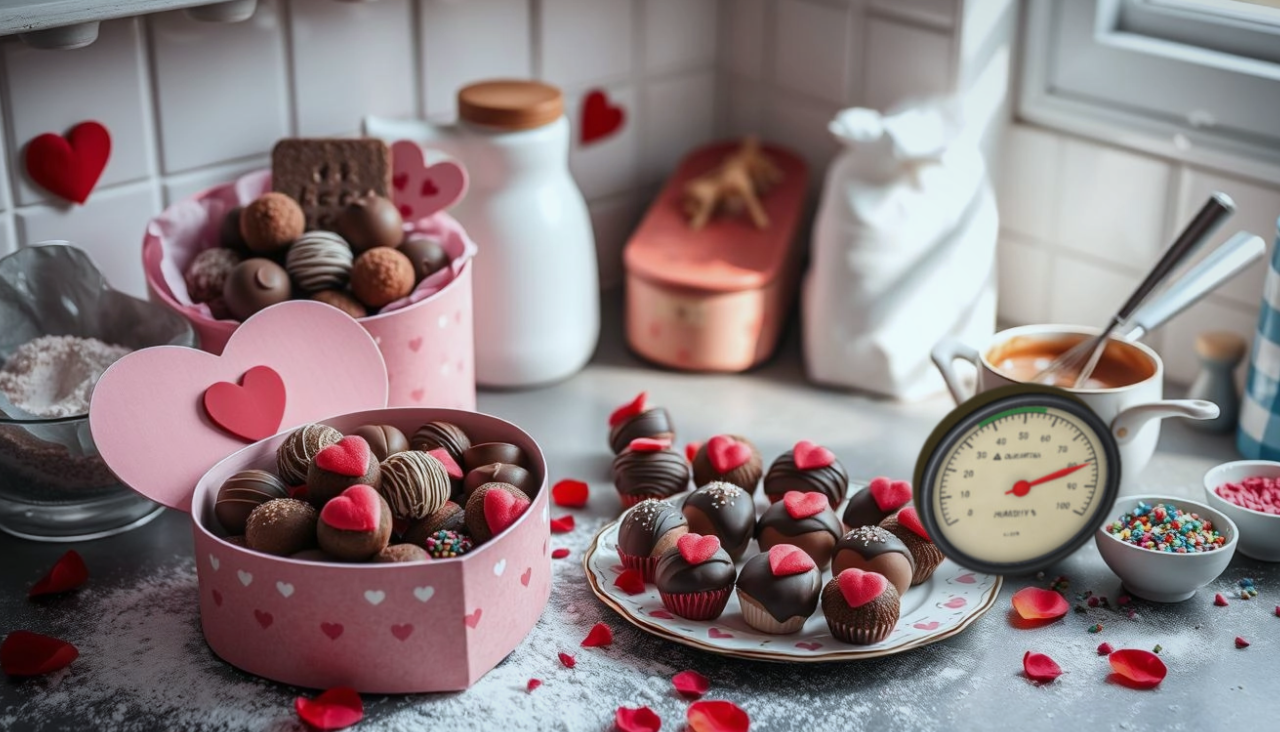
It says 80 %
